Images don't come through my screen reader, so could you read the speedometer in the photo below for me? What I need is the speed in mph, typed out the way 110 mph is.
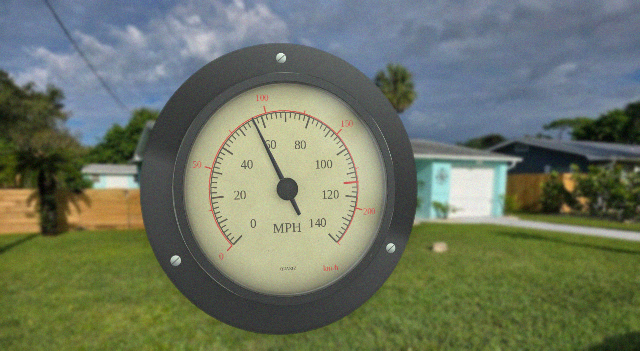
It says 56 mph
